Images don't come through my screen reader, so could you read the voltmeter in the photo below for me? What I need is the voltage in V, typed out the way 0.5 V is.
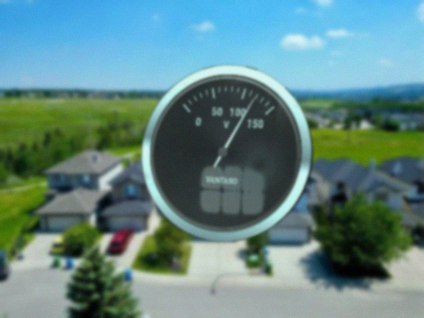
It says 120 V
